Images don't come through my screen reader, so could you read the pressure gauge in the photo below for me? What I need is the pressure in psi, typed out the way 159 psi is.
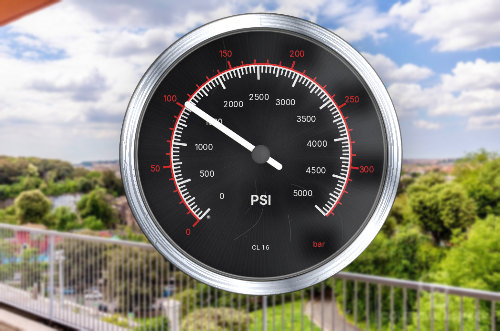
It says 1500 psi
